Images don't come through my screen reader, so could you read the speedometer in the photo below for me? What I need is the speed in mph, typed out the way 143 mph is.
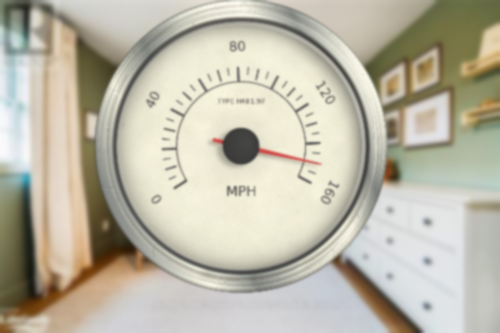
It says 150 mph
